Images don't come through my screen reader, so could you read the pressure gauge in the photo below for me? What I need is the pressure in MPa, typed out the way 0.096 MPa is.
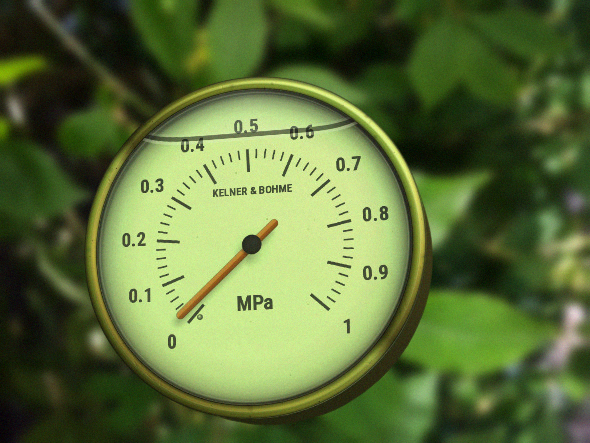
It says 0.02 MPa
